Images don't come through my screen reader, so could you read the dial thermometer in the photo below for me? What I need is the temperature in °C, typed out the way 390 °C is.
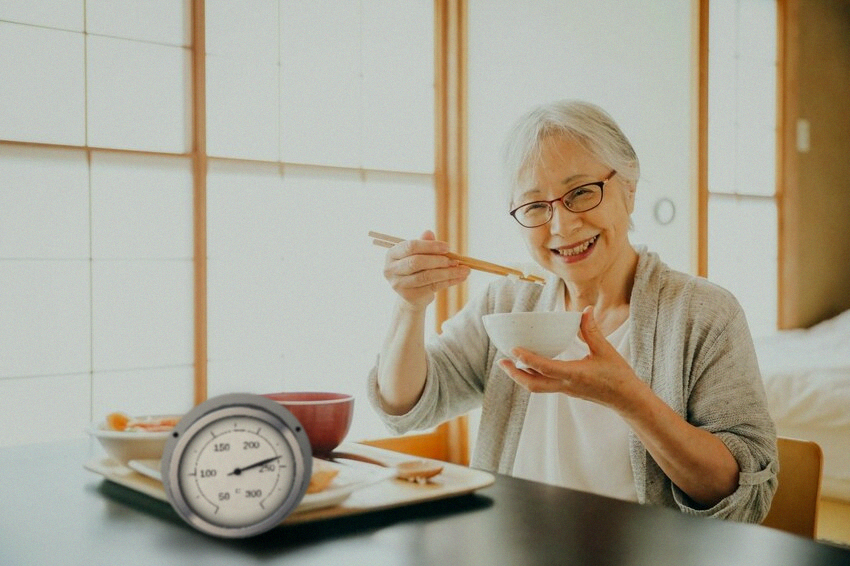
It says 237.5 °C
